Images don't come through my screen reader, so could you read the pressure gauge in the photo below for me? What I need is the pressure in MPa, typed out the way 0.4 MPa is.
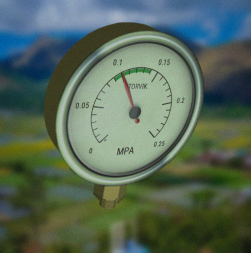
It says 0.1 MPa
